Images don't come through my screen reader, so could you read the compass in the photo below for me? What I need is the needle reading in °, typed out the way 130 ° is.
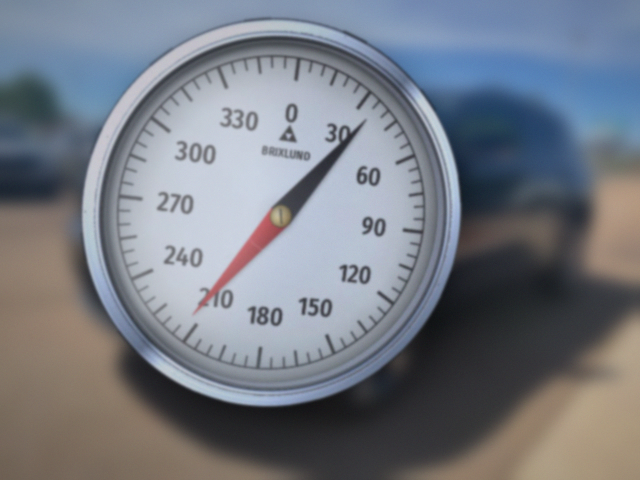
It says 215 °
